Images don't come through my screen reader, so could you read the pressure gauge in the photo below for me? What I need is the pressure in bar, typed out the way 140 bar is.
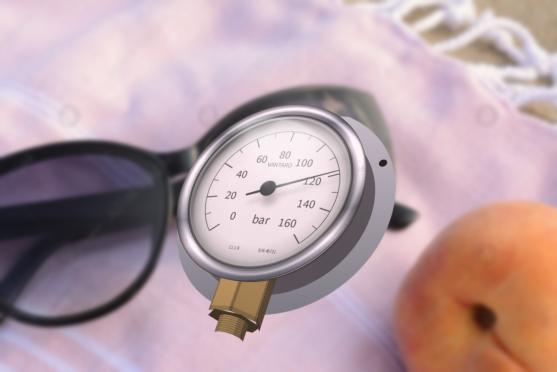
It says 120 bar
